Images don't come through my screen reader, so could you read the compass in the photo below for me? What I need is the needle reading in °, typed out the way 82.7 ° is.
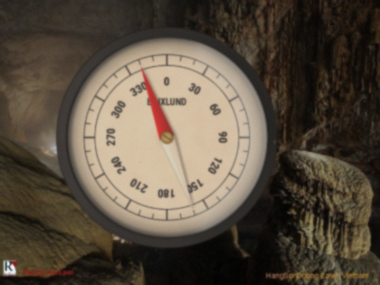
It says 340 °
